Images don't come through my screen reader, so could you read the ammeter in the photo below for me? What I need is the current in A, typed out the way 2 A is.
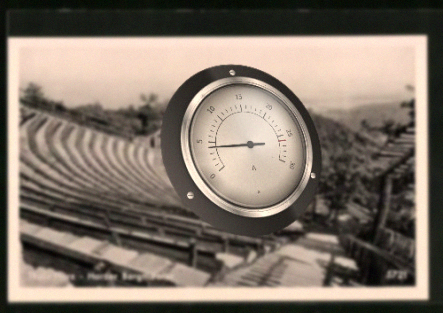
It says 4 A
